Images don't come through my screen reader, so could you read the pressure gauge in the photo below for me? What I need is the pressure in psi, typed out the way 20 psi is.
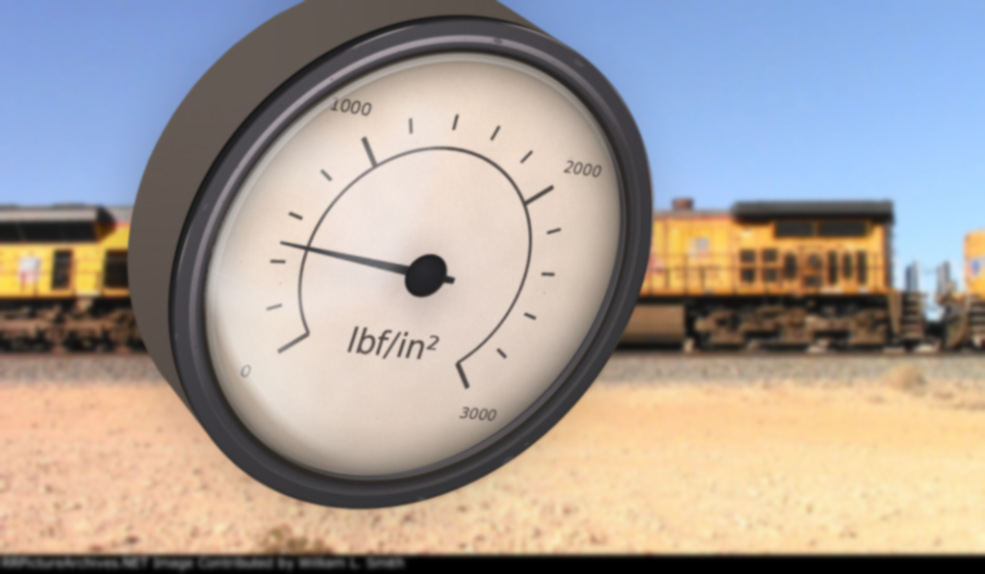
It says 500 psi
